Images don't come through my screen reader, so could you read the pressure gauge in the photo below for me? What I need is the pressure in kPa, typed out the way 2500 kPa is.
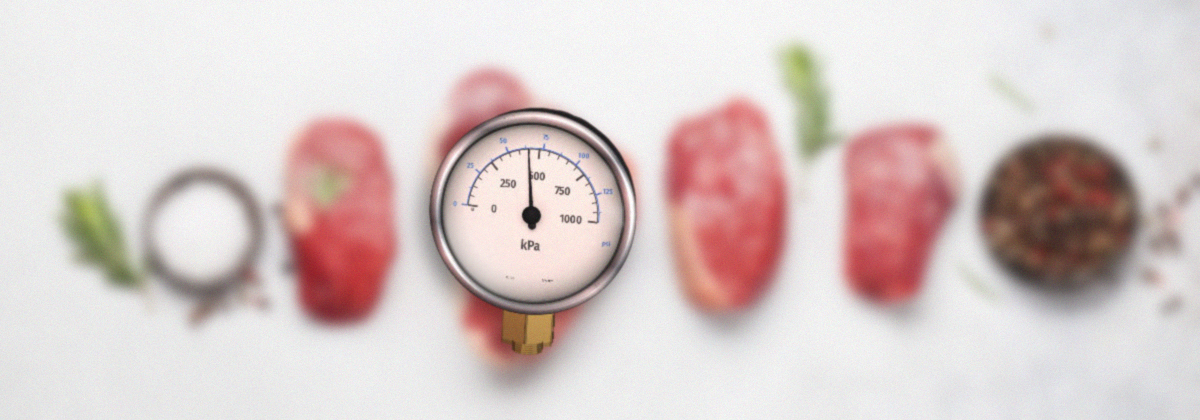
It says 450 kPa
